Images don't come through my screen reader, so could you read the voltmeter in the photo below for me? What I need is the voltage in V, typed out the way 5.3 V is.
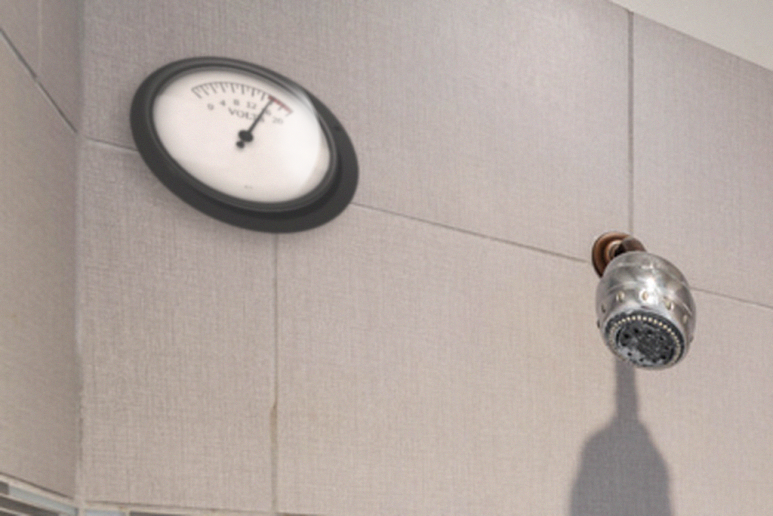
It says 16 V
